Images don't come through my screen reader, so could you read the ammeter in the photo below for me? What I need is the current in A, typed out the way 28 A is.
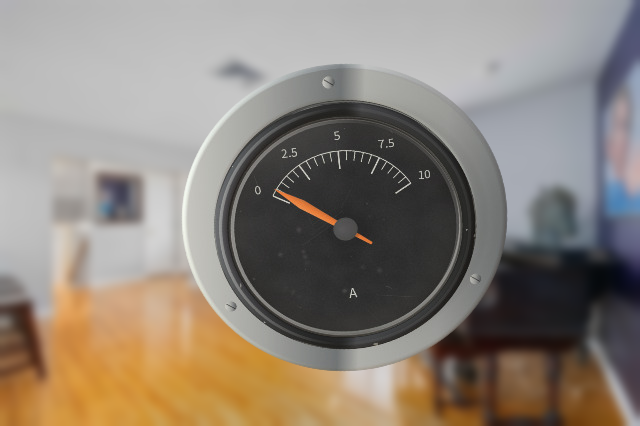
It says 0.5 A
